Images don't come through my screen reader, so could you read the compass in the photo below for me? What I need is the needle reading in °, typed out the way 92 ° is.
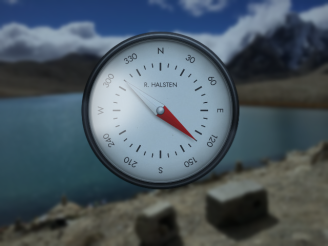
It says 130 °
